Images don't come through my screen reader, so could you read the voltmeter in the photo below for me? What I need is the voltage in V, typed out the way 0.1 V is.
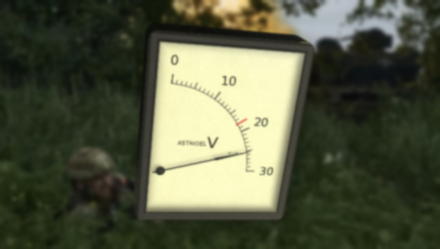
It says 25 V
